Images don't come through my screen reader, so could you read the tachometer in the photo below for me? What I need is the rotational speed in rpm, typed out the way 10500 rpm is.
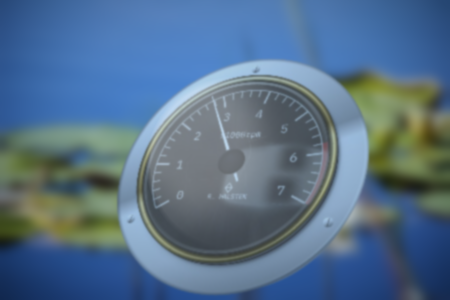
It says 2800 rpm
